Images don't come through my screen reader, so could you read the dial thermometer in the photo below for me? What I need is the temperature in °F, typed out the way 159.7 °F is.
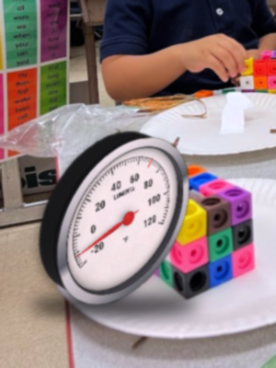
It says -10 °F
